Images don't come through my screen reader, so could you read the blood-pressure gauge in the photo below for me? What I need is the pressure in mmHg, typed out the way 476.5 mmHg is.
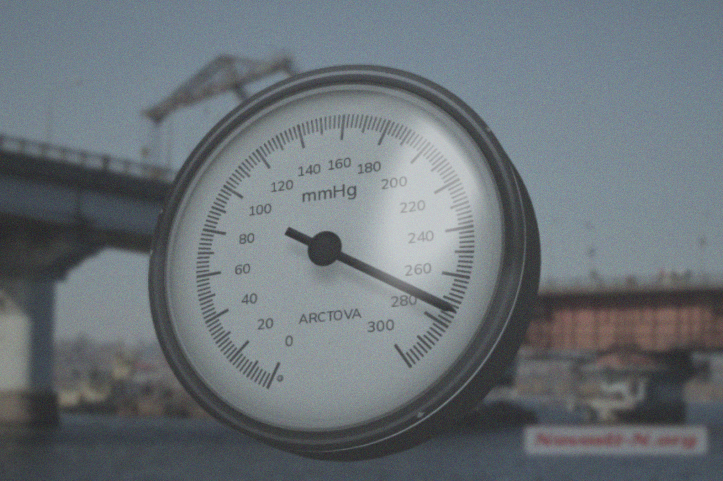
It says 274 mmHg
